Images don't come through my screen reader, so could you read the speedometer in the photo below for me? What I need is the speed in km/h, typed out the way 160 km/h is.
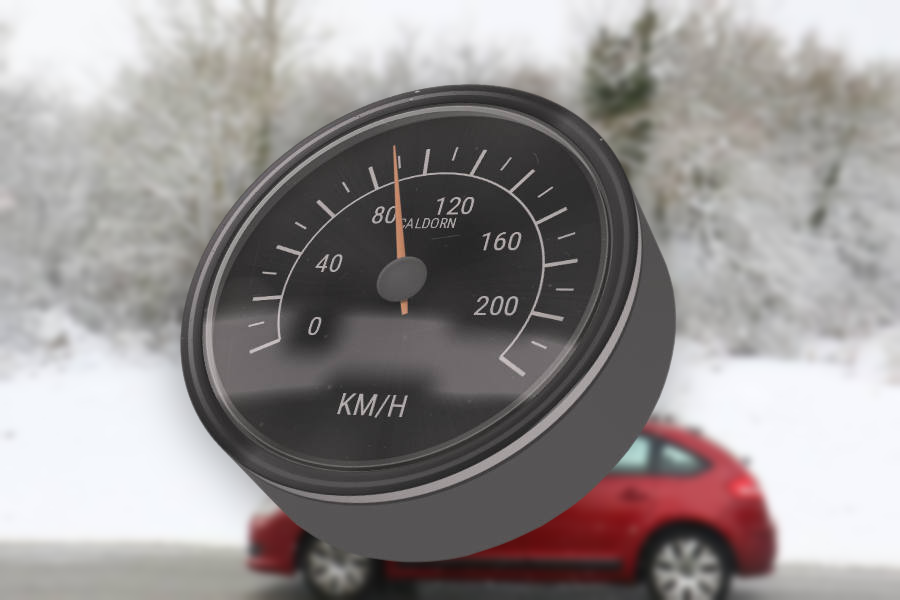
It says 90 km/h
